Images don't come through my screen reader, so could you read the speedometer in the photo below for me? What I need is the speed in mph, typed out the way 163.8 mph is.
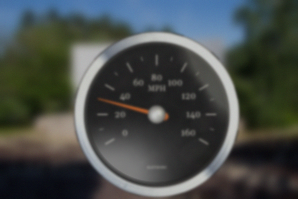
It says 30 mph
